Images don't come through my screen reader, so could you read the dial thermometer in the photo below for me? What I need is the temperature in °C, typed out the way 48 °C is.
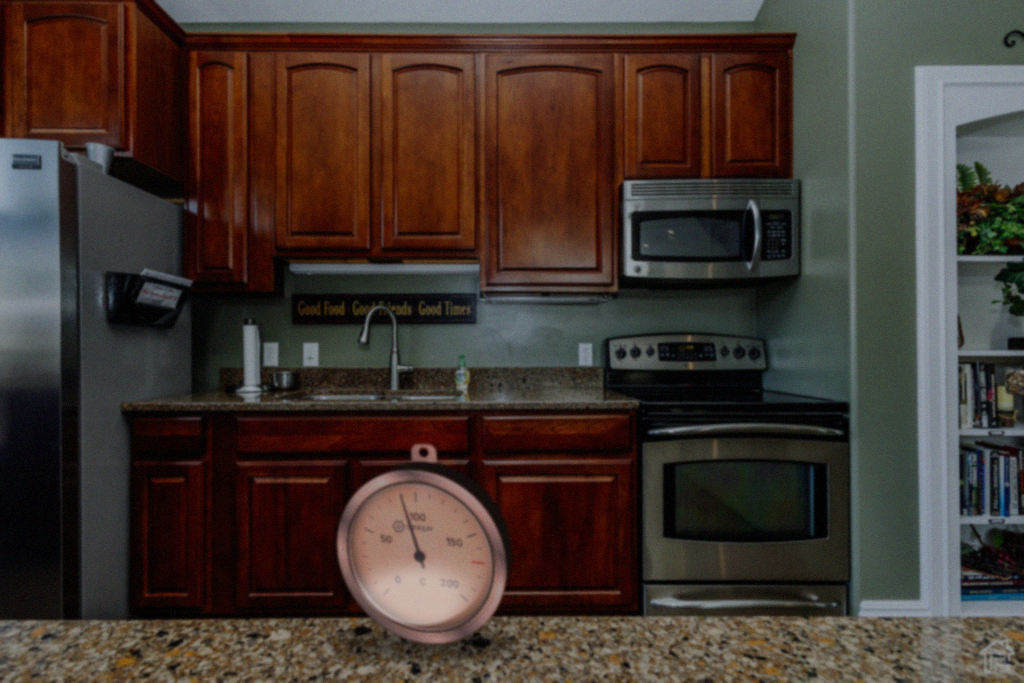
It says 90 °C
